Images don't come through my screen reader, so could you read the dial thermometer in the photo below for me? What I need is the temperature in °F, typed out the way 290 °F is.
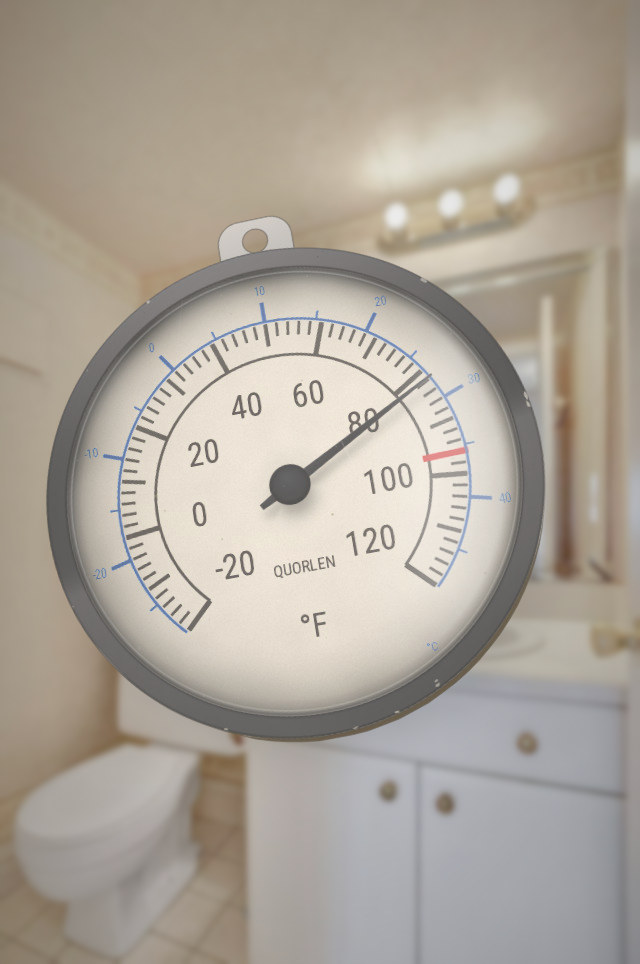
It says 82 °F
